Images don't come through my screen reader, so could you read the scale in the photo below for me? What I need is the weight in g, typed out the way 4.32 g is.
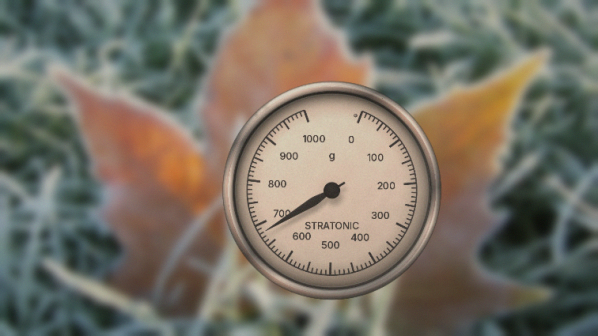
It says 680 g
